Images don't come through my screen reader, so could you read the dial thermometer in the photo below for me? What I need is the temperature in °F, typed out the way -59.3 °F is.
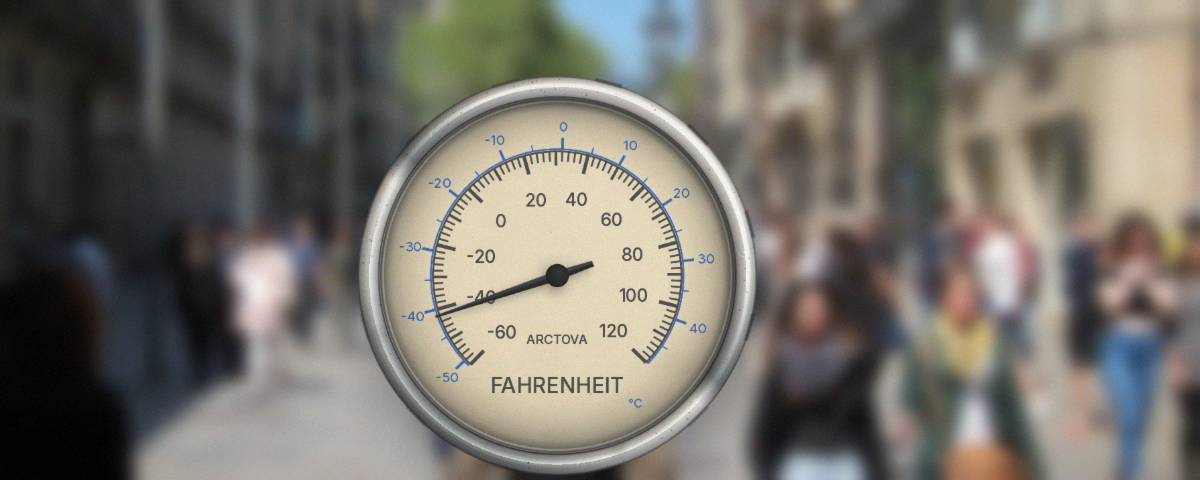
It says -42 °F
